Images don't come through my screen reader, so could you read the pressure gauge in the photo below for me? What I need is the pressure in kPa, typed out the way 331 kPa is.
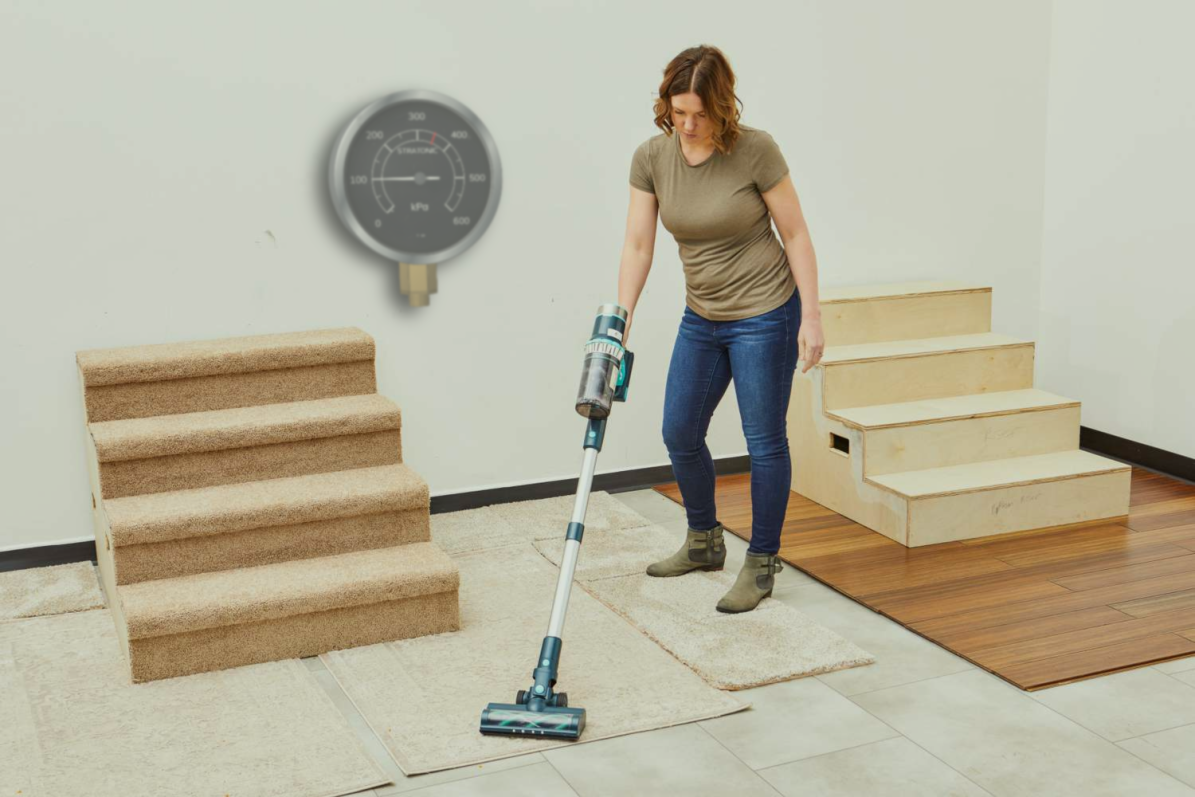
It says 100 kPa
